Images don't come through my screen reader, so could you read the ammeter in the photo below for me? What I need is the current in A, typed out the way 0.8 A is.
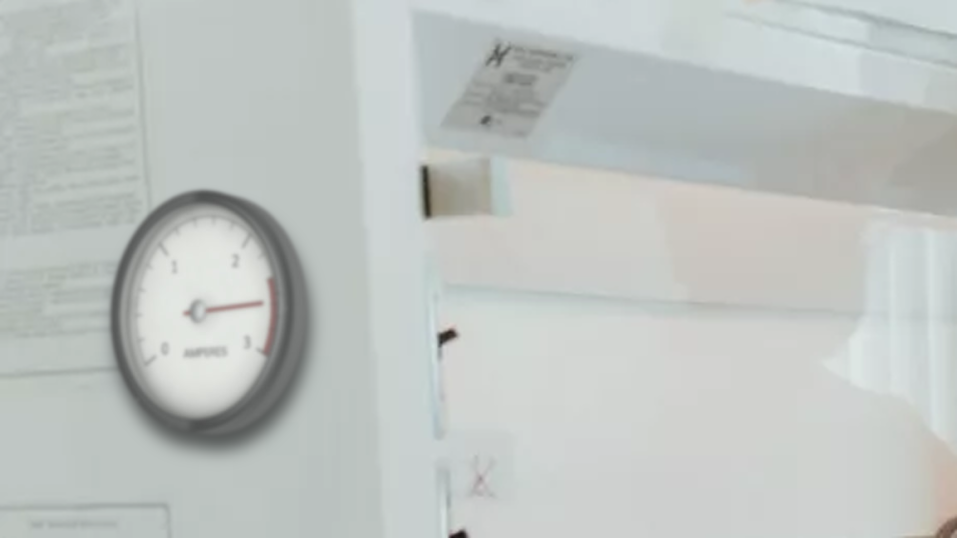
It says 2.6 A
